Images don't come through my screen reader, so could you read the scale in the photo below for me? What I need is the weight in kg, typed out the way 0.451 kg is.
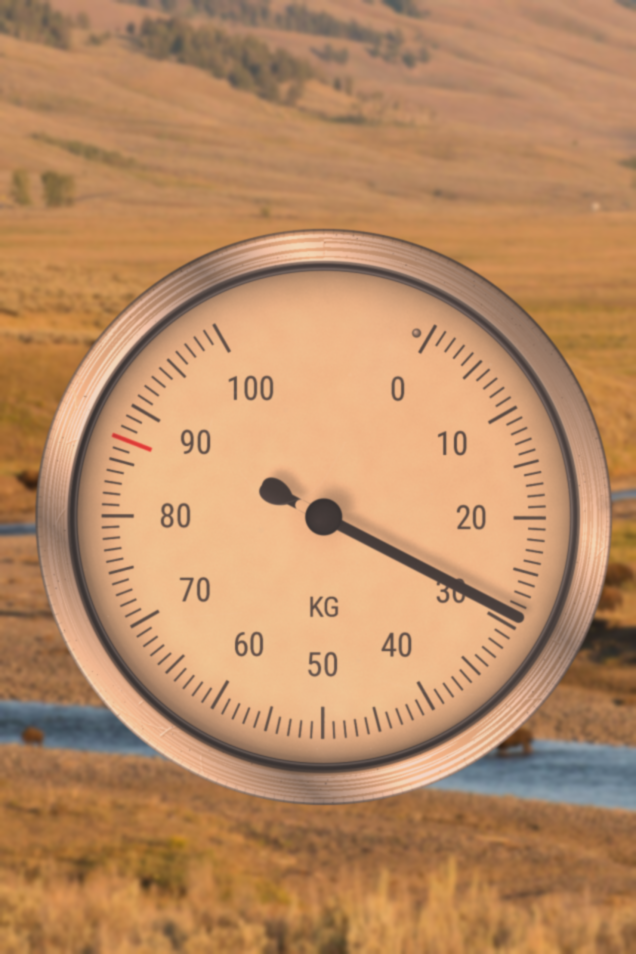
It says 29 kg
